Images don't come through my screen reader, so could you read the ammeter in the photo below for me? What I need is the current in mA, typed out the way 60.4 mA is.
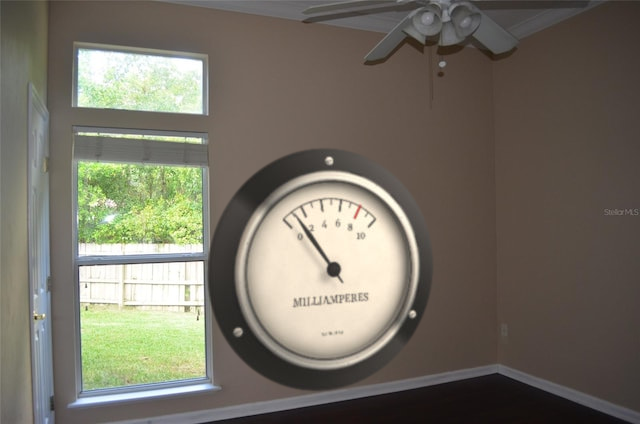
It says 1 mA
